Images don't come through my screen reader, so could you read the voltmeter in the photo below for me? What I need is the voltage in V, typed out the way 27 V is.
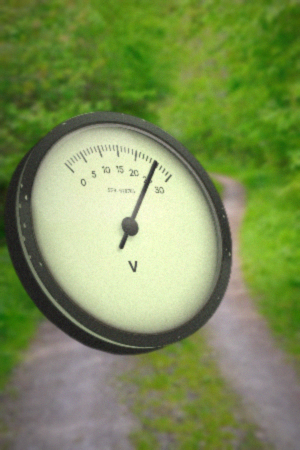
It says 25 V
